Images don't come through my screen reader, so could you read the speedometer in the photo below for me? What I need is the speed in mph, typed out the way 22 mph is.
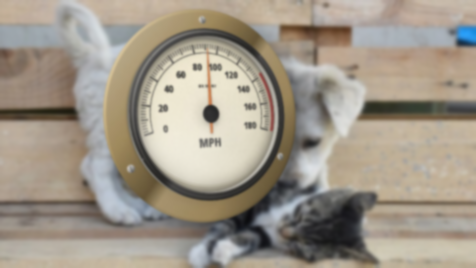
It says 90 mph
